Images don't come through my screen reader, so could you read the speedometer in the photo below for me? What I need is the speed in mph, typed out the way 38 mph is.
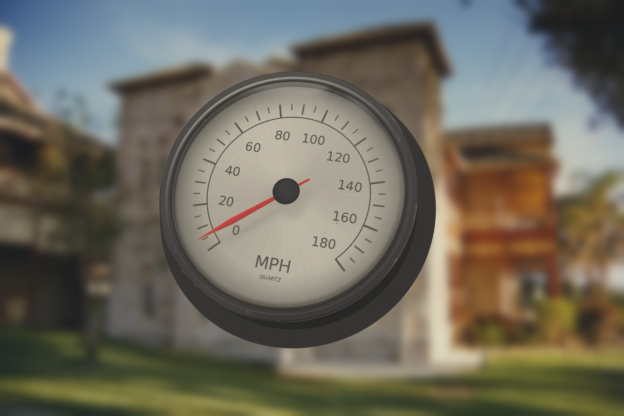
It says 5 mph
